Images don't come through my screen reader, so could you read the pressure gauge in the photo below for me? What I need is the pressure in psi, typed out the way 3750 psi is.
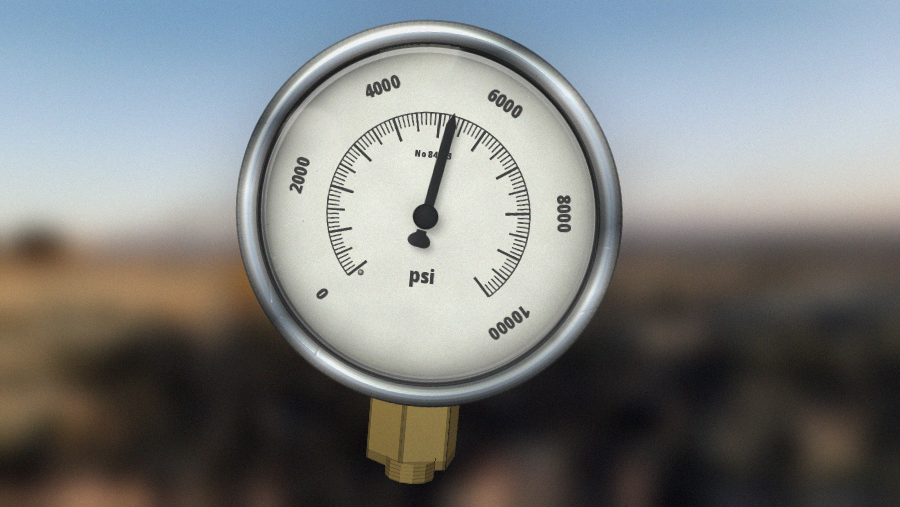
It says 5300 psi
